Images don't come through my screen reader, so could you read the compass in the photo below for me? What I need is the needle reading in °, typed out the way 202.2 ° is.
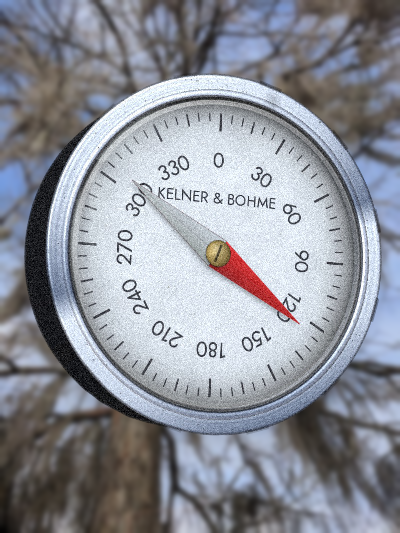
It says 125 °
